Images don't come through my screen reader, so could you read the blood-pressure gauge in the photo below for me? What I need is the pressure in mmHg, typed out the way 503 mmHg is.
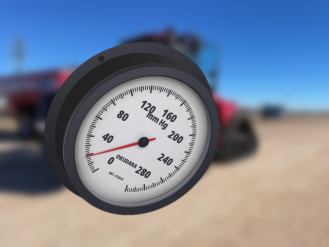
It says 20 mmHg
